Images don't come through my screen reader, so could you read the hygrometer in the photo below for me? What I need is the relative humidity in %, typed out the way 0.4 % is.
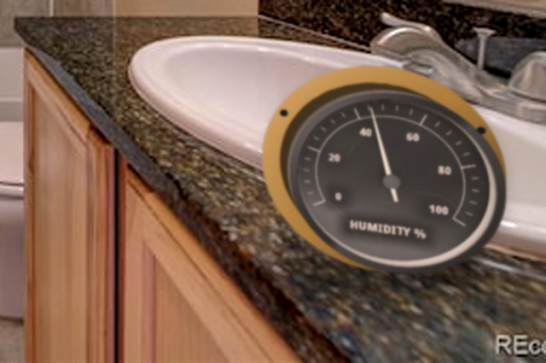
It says 44 %
